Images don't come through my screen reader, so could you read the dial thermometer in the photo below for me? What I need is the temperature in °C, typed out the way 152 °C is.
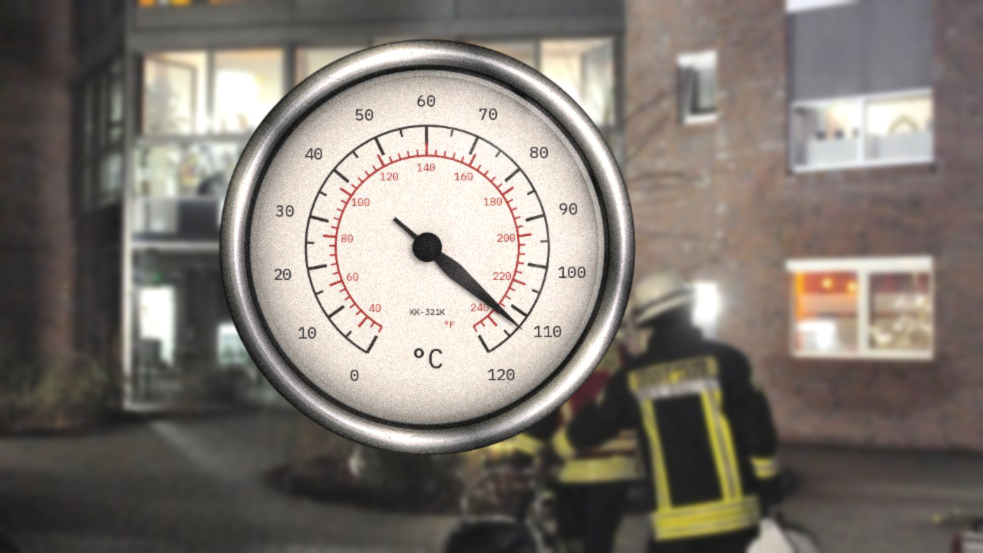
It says 112.5 °C
